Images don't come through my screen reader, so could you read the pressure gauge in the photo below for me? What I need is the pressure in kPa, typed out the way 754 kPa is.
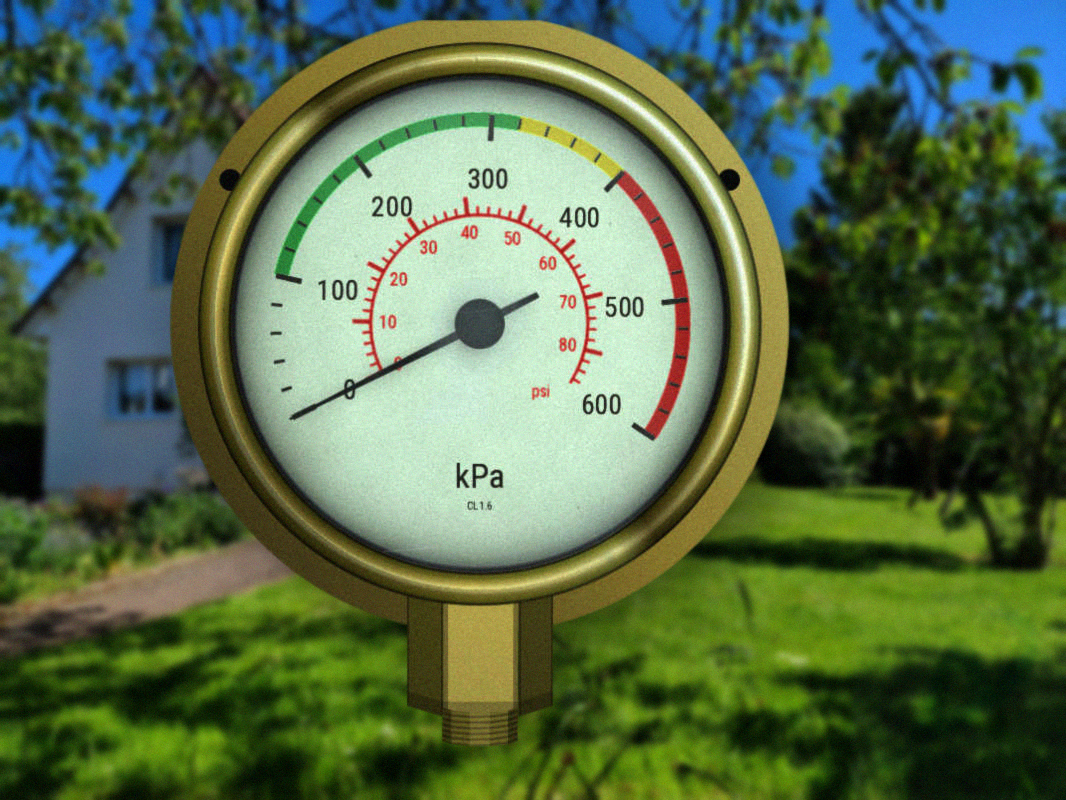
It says 0 kPa
